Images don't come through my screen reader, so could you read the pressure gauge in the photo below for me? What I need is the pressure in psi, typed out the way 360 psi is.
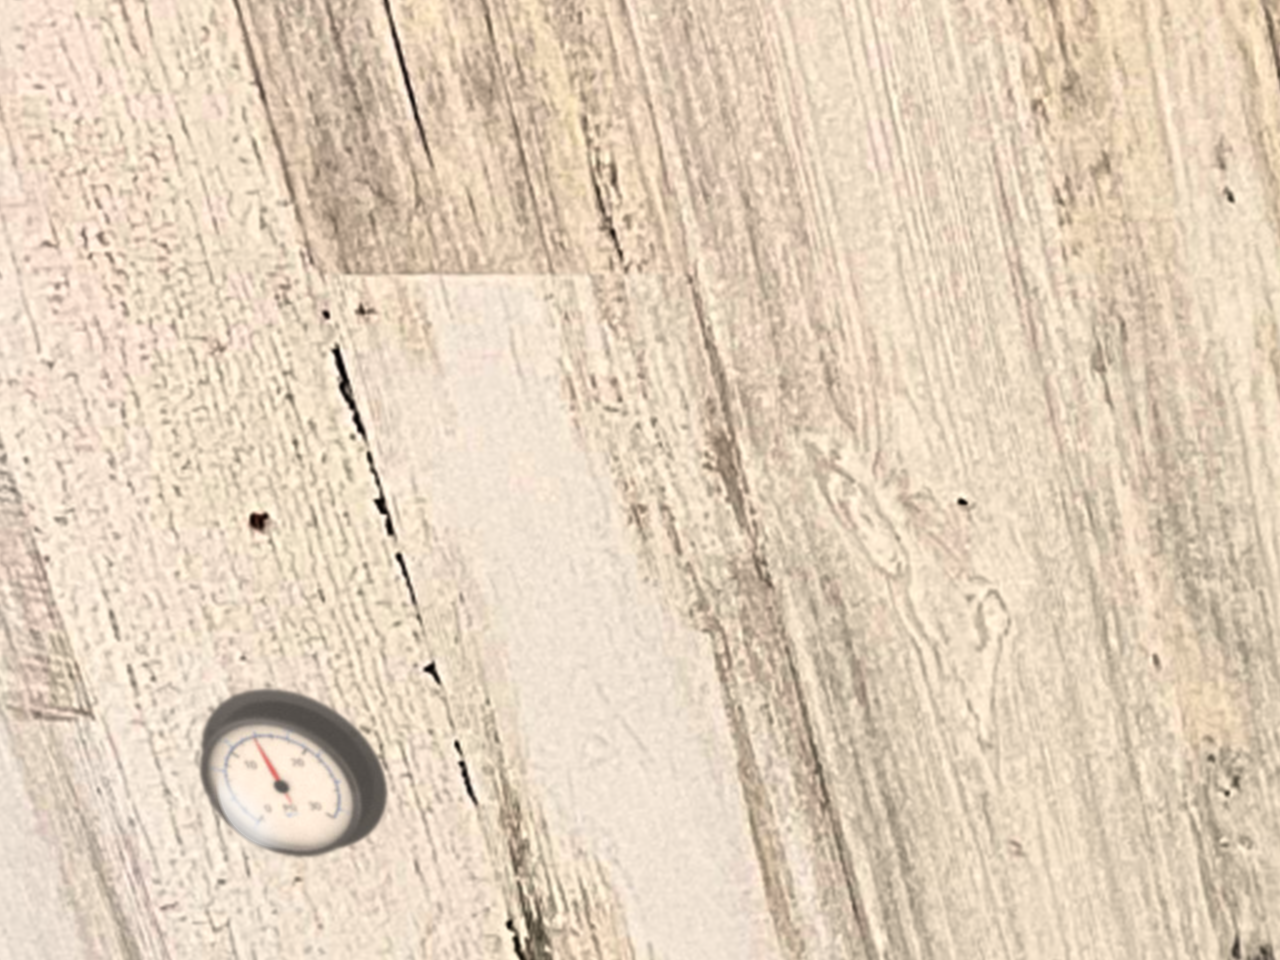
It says 14 psi
